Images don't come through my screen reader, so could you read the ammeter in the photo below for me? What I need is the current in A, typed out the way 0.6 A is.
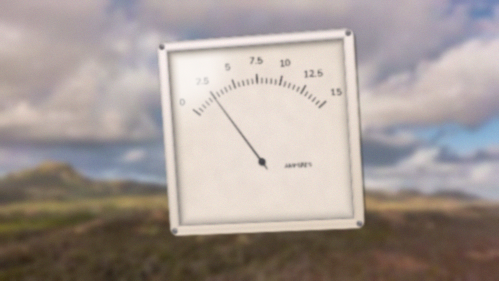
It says 2.5 A
